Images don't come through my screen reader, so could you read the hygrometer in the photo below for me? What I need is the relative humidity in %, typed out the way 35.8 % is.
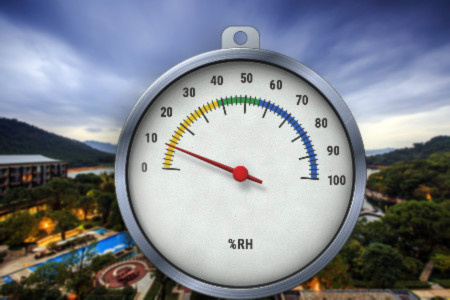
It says 10 %
